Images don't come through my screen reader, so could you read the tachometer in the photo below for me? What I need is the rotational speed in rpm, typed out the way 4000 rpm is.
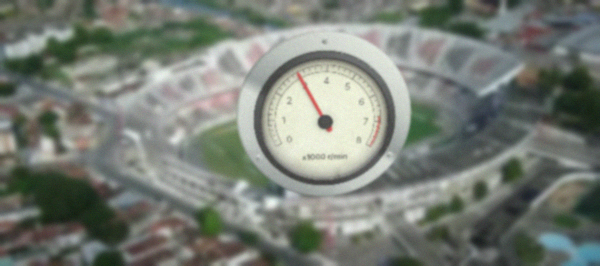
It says 3000 rpm
